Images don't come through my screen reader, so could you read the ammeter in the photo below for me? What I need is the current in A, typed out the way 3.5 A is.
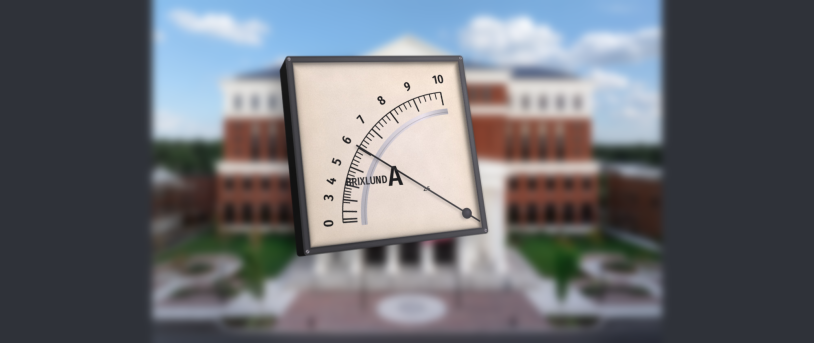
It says 6 A
